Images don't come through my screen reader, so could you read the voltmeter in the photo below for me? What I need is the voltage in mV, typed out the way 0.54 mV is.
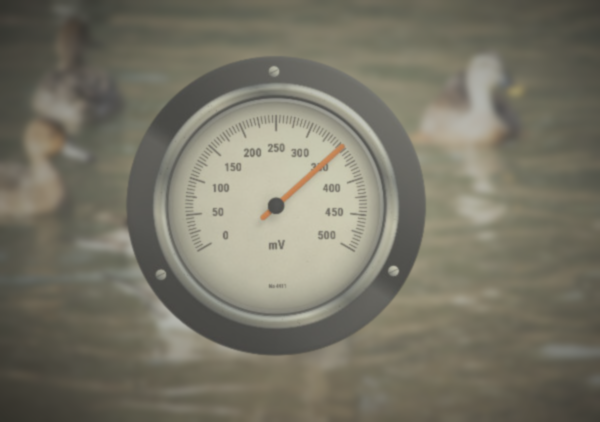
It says 350 mV
